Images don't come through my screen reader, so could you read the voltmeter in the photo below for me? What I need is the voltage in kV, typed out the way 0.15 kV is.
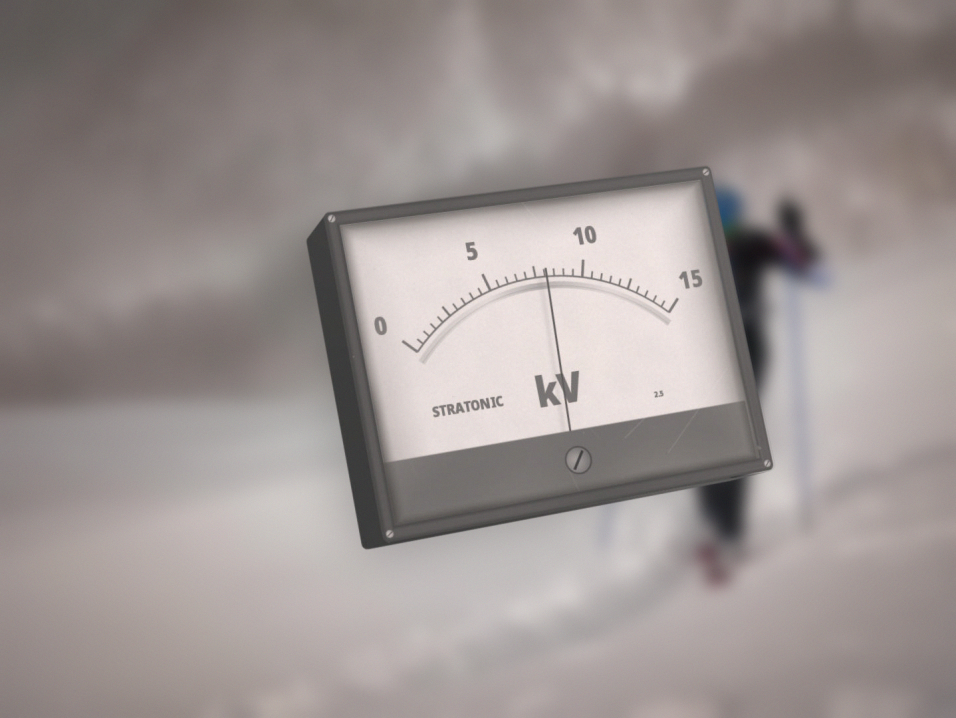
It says 8 kV
